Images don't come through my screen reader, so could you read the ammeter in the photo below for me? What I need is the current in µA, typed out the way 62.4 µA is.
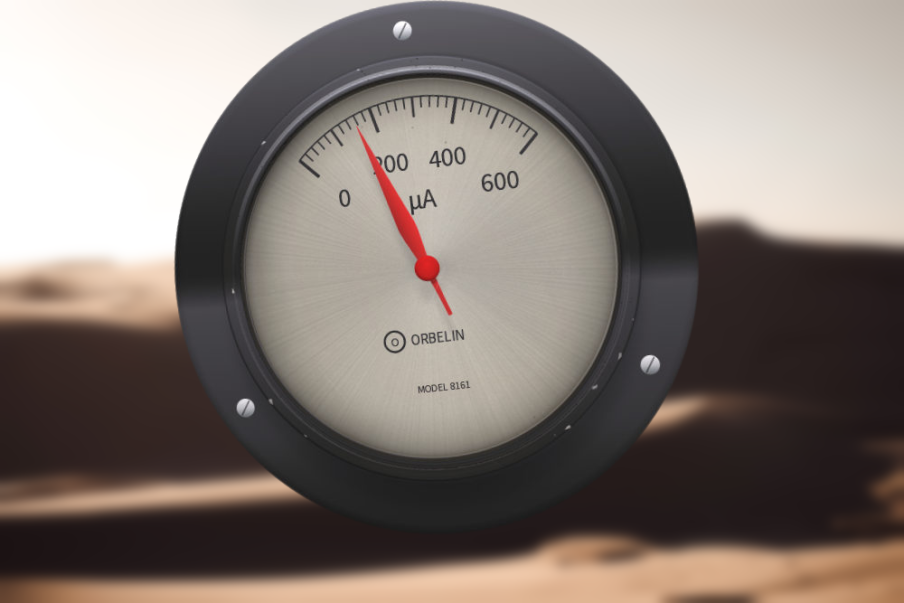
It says 160 µA
